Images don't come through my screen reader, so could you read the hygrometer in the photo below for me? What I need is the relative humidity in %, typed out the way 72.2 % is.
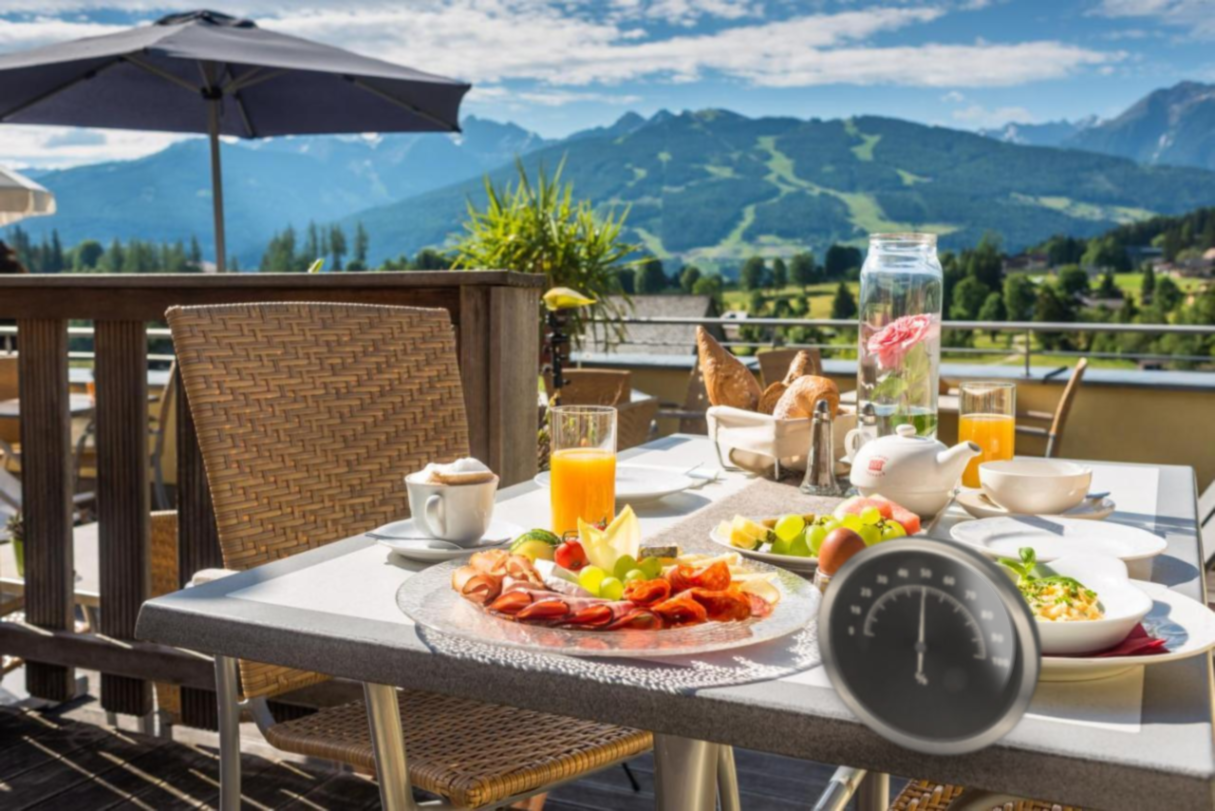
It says 50 %
